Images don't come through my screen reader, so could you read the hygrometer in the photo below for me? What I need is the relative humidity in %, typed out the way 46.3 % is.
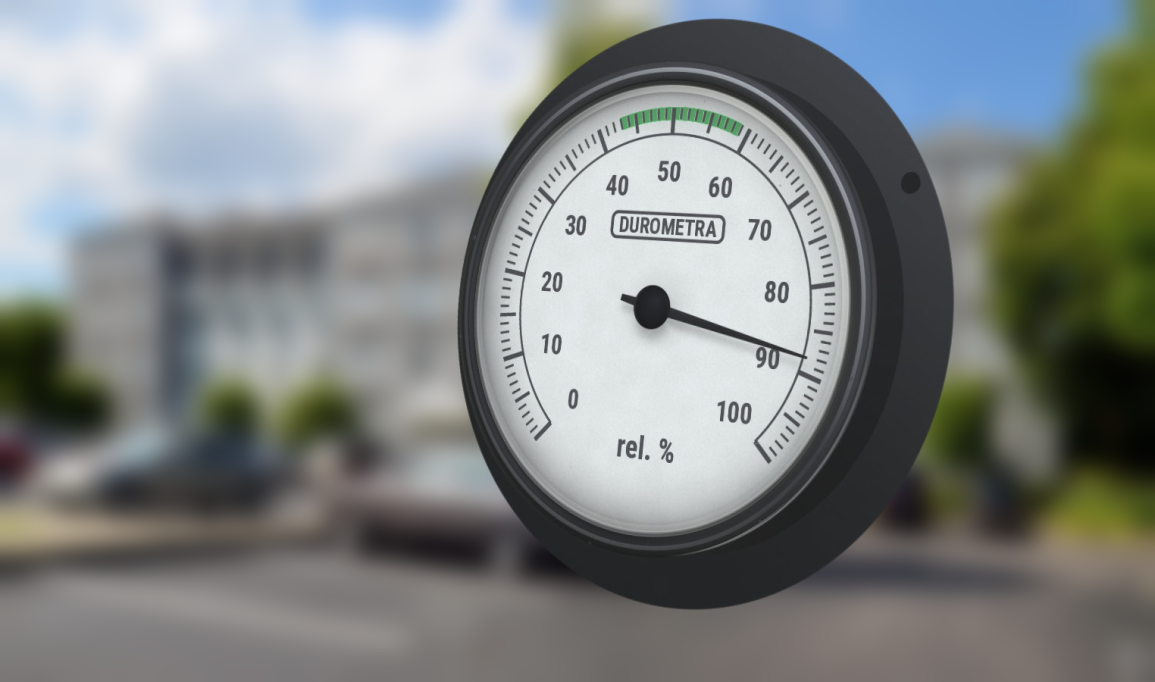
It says 88 %
